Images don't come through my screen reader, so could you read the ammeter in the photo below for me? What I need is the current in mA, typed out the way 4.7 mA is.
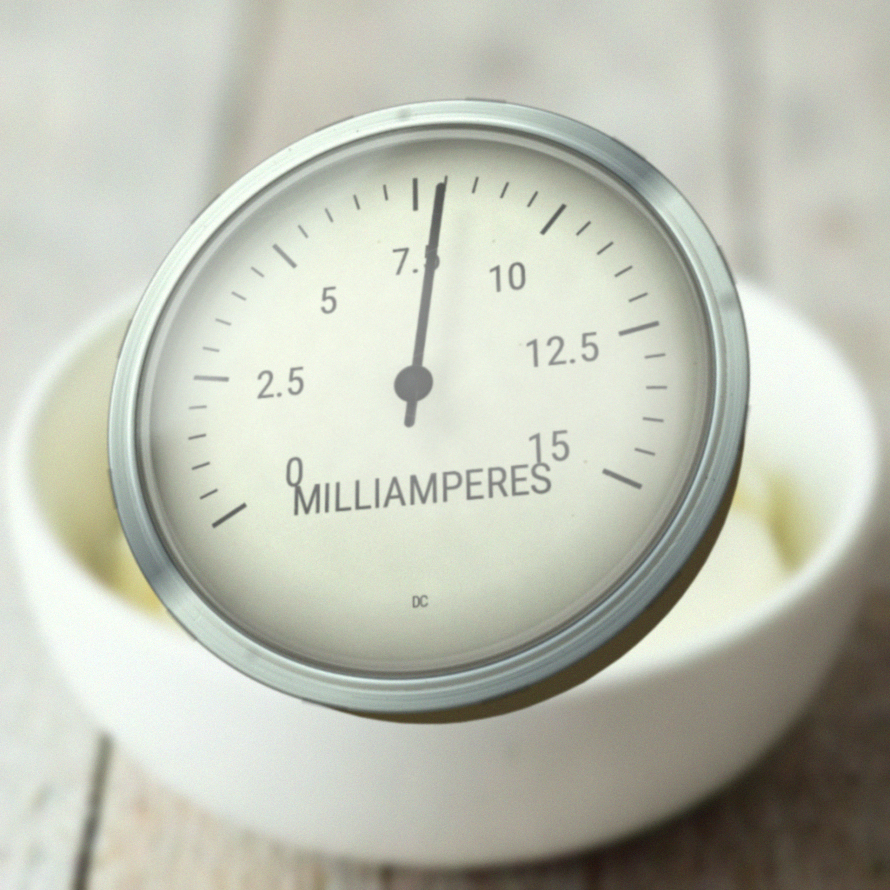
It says 8 mA
